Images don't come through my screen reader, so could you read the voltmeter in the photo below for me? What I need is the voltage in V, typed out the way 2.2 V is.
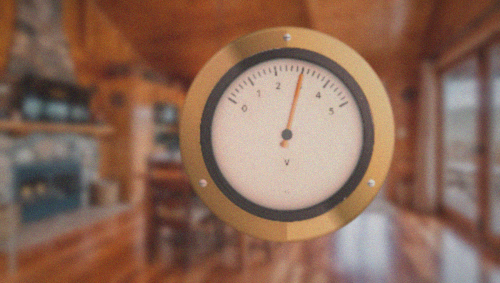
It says 3 V
